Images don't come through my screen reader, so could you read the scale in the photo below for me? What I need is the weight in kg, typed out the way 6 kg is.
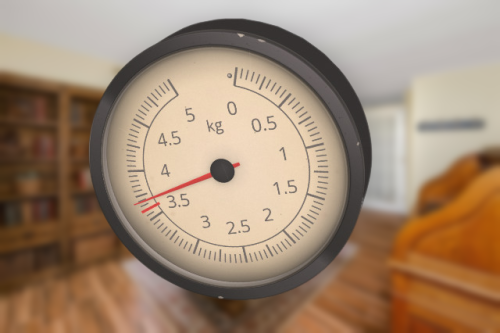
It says 3.7 kg
